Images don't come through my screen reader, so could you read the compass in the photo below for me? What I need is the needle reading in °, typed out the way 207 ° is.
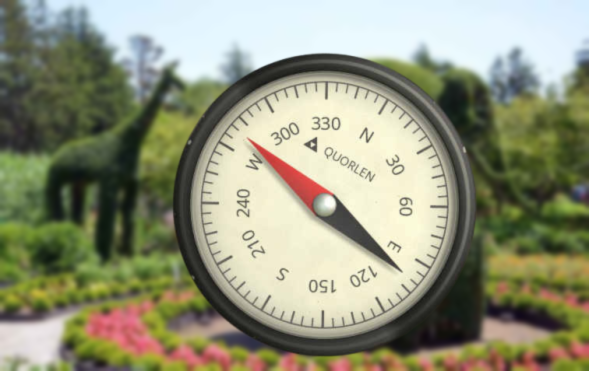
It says 280 °
